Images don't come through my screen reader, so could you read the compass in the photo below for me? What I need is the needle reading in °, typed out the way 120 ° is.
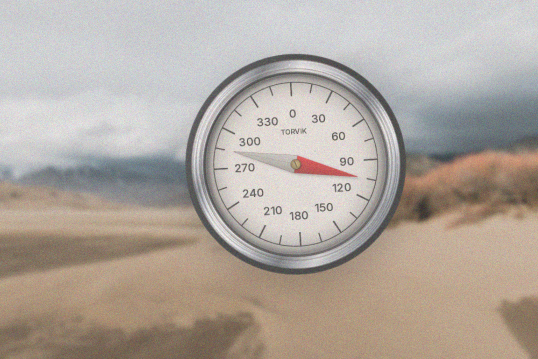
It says 105 °
